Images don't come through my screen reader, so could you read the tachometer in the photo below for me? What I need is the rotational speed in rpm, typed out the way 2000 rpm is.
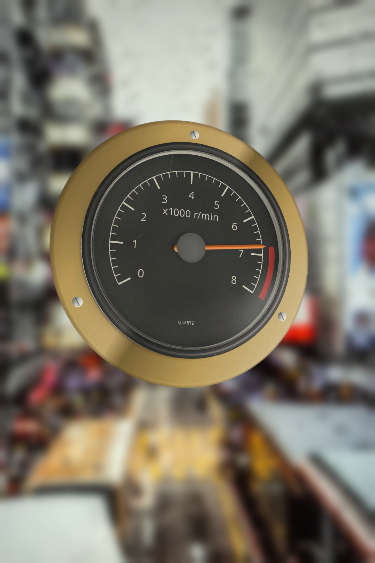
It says 6800 rpm
